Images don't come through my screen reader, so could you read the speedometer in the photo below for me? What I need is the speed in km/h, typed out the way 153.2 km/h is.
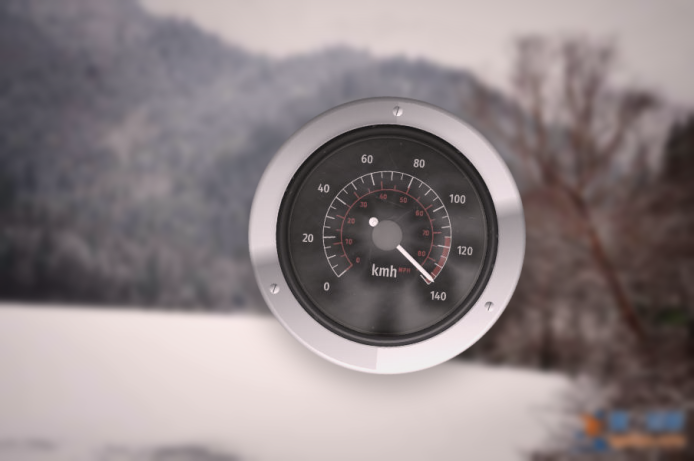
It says 137.5 km/h
